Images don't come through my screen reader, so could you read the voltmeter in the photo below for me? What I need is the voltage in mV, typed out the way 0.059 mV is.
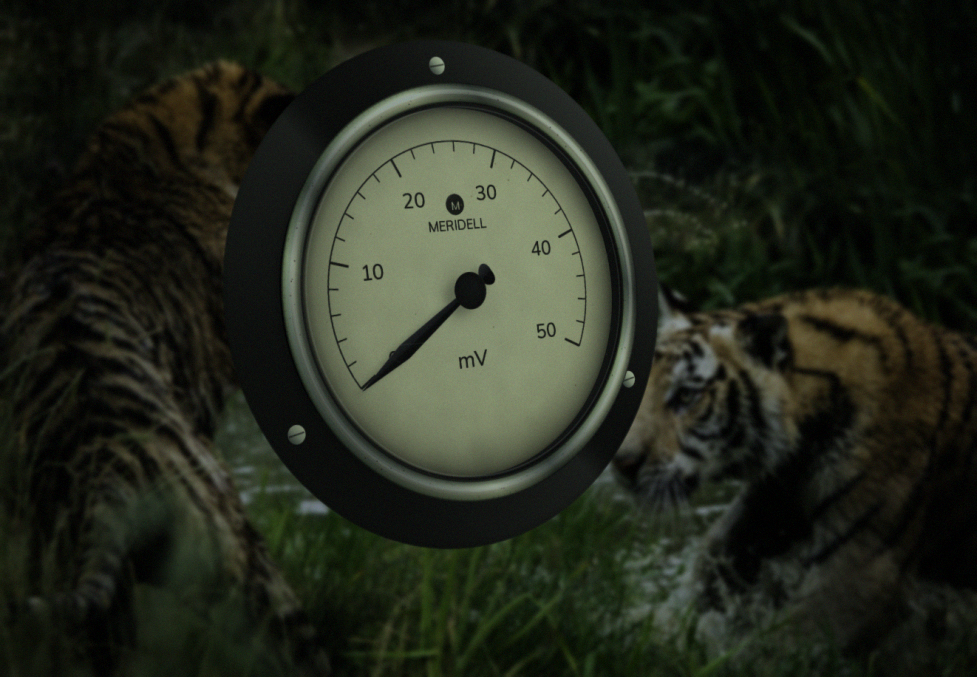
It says 0 mV
